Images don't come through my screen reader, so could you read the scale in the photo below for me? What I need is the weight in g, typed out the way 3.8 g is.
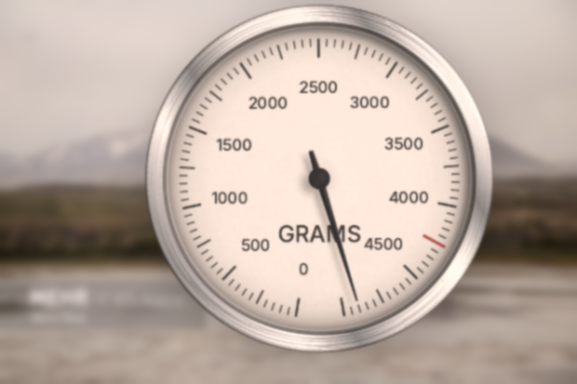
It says 4900 g
